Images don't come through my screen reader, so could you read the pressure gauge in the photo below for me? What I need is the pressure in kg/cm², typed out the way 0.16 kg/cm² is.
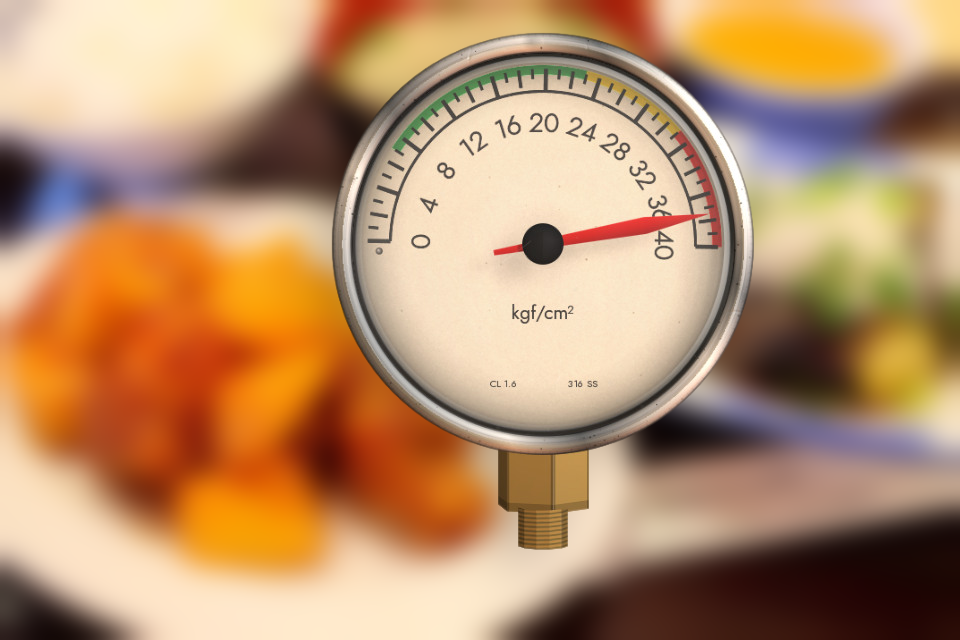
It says 37.5 kg/cm²
